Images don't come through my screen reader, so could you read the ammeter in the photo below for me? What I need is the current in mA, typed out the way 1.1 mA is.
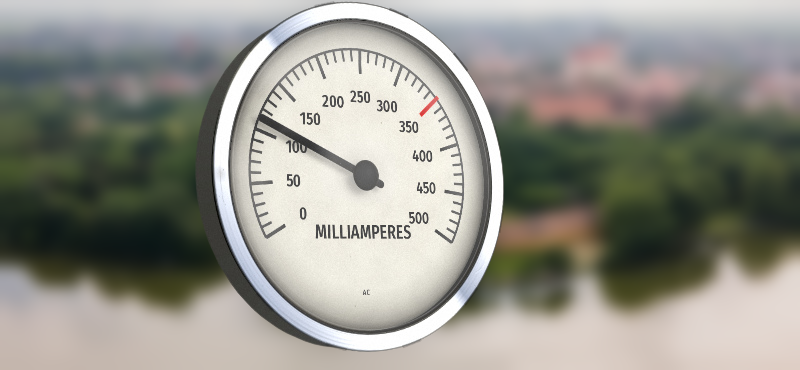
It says 110 mA
